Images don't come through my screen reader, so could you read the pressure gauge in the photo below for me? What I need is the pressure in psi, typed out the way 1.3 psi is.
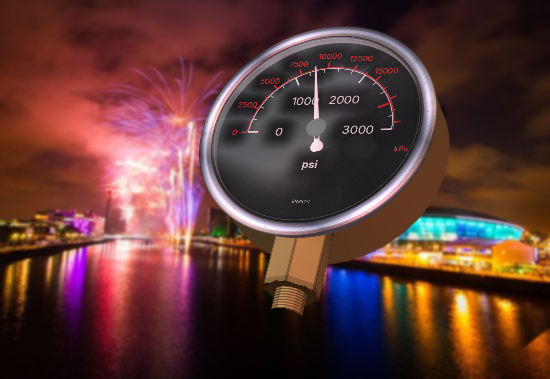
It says 1300 psi
